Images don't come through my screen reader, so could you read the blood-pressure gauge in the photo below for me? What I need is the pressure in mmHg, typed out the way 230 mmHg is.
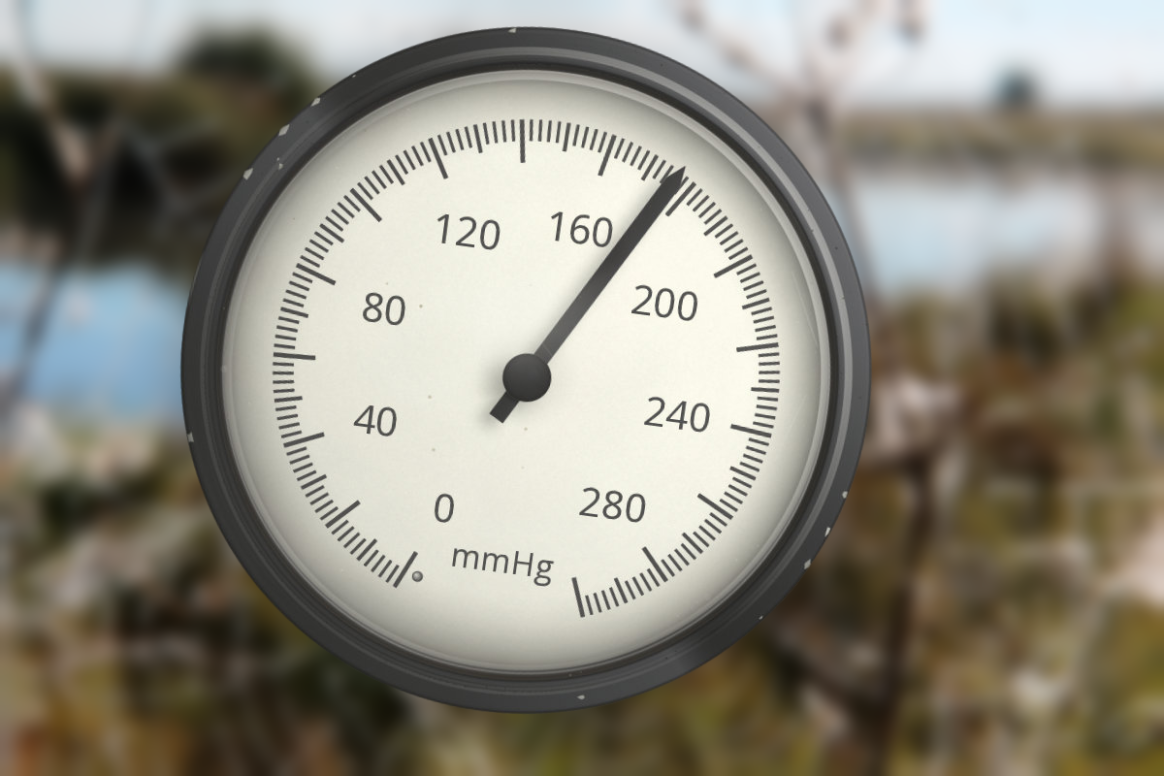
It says 176 mmHg
